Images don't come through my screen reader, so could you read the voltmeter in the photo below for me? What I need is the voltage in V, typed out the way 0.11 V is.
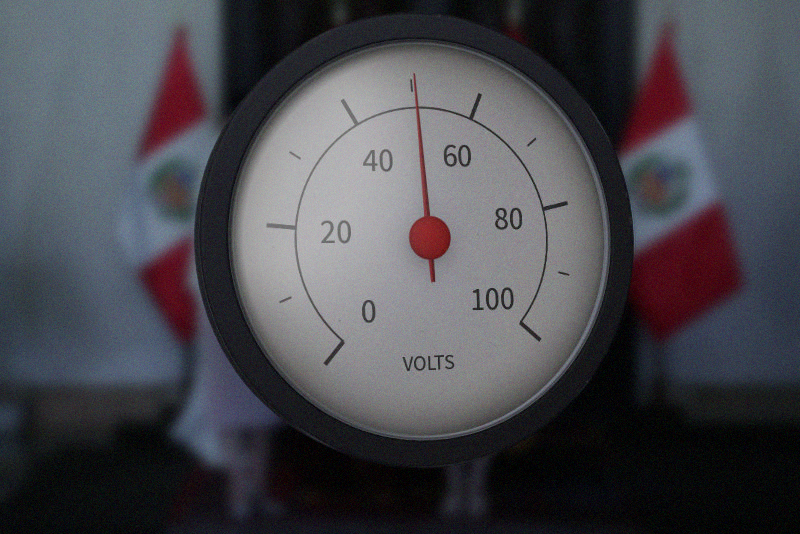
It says 50 V
